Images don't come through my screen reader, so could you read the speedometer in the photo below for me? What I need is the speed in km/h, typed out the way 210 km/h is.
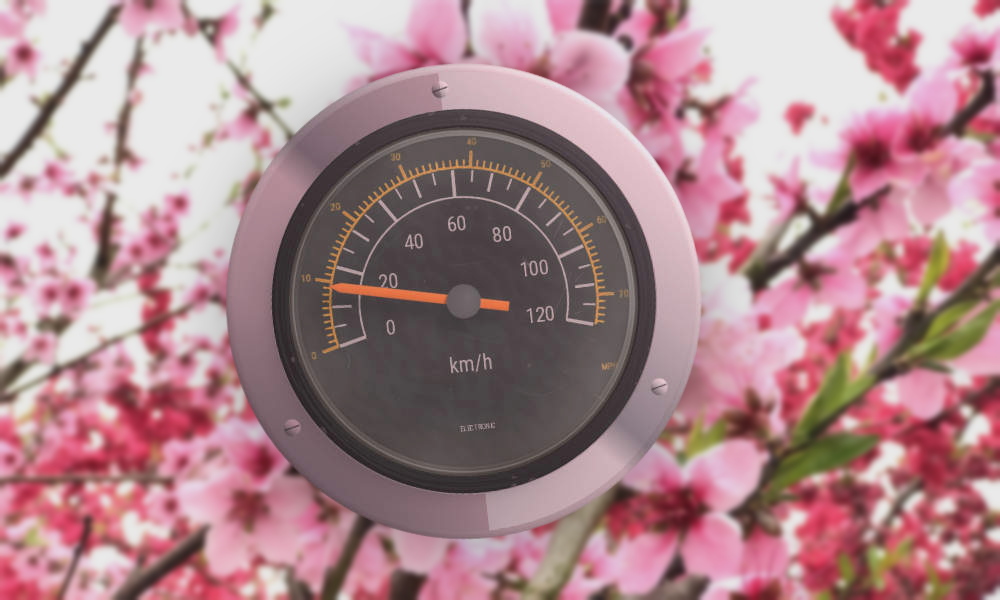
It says 15 km/h
